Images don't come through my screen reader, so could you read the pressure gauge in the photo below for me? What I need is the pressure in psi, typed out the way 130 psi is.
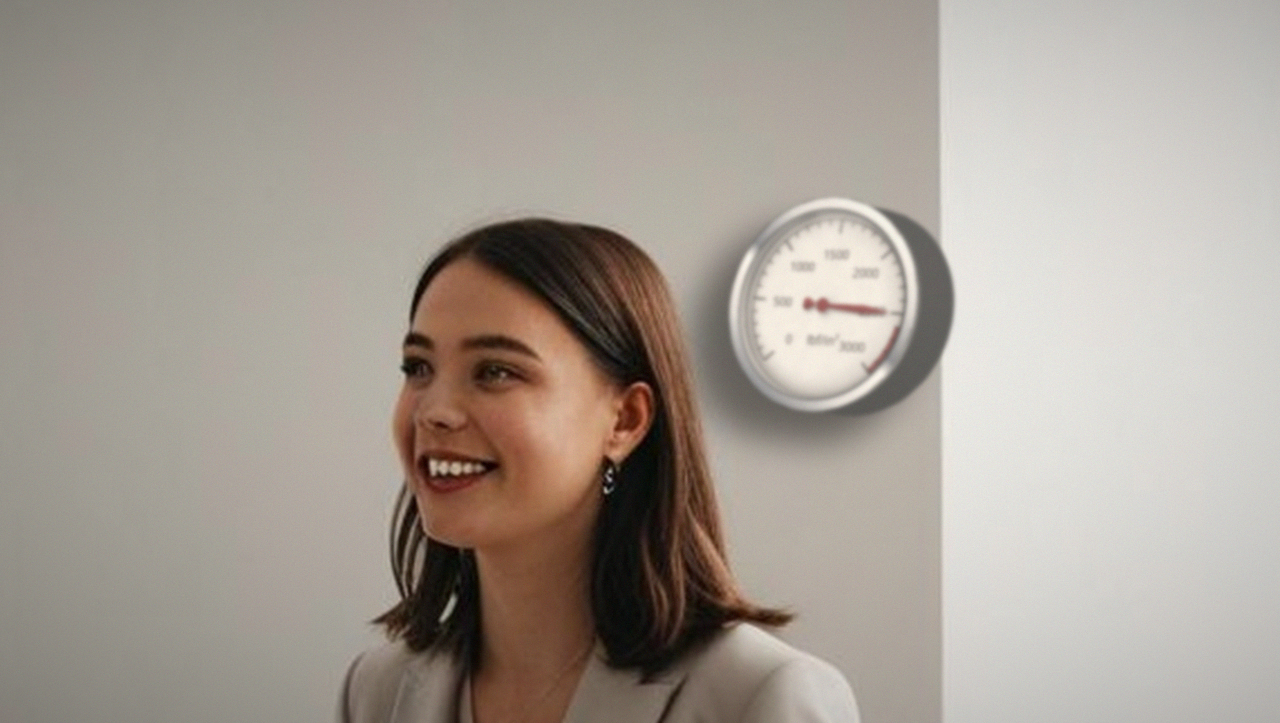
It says 2500 psi
